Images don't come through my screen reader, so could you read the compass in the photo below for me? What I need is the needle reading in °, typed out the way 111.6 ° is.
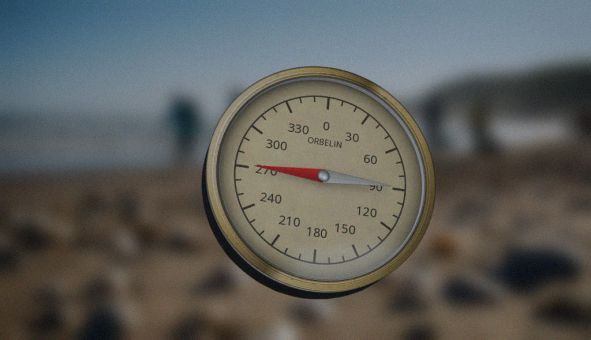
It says 270 °
